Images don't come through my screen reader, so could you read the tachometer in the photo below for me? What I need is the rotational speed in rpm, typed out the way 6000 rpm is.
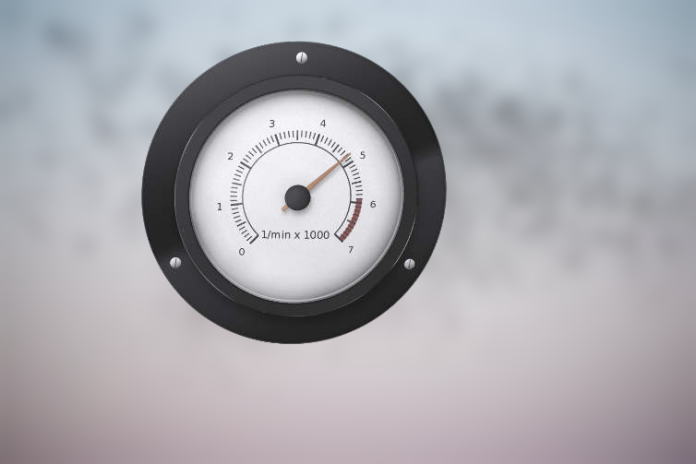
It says 4800 rpm
